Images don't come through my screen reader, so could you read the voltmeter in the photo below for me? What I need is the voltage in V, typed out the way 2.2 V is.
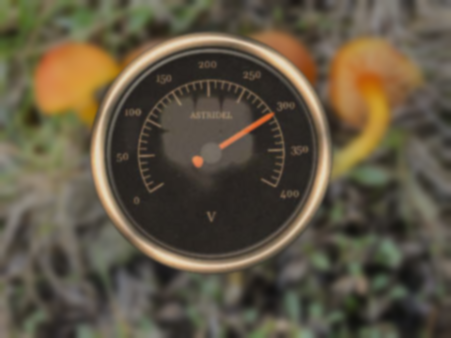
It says 300 V
